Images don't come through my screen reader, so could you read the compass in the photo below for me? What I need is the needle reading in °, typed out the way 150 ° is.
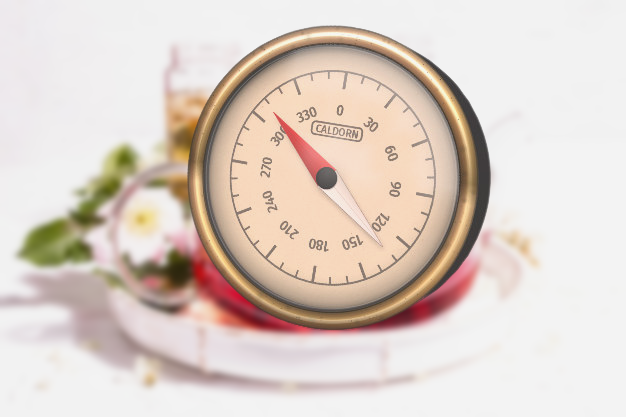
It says 310 °
